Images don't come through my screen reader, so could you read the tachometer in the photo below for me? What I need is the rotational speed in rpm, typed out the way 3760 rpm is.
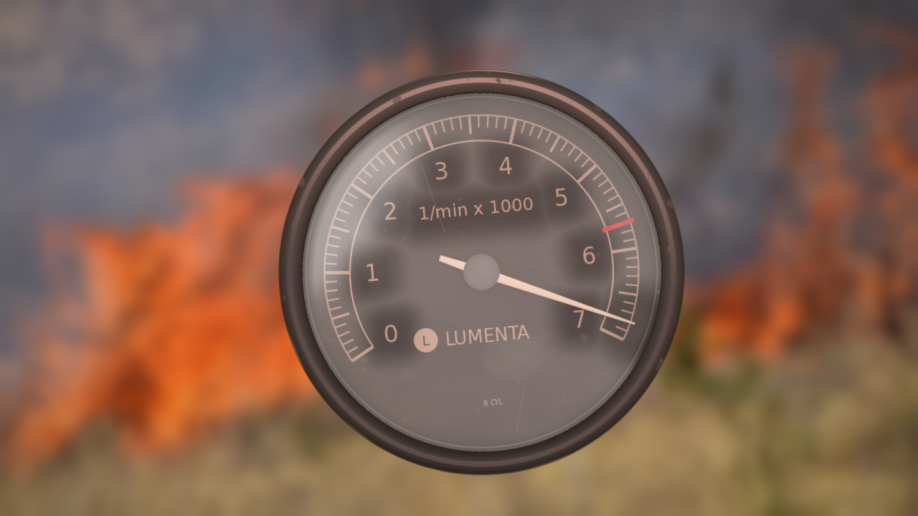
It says 6800 rpm
